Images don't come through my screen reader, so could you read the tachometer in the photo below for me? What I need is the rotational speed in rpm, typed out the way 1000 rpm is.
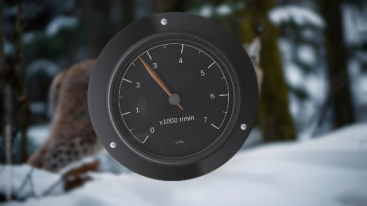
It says 2750 rpm
